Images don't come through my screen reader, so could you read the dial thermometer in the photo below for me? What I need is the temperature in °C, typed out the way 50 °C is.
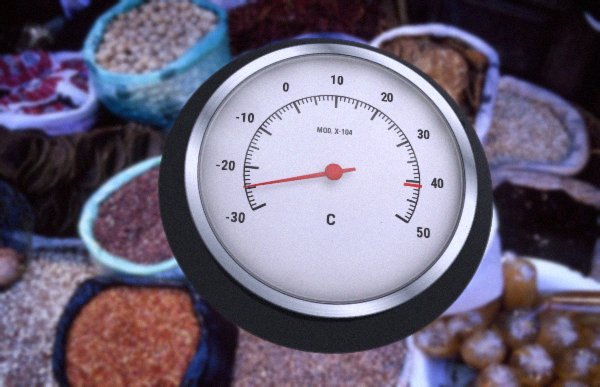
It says -25 °C
